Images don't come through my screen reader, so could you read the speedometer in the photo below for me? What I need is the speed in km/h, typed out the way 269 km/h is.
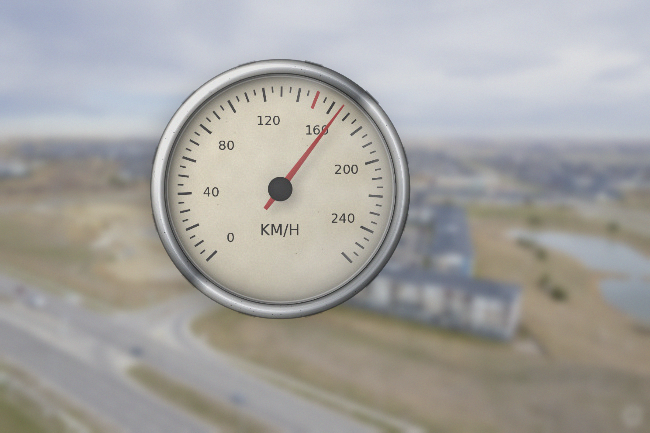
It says 165 km/h
